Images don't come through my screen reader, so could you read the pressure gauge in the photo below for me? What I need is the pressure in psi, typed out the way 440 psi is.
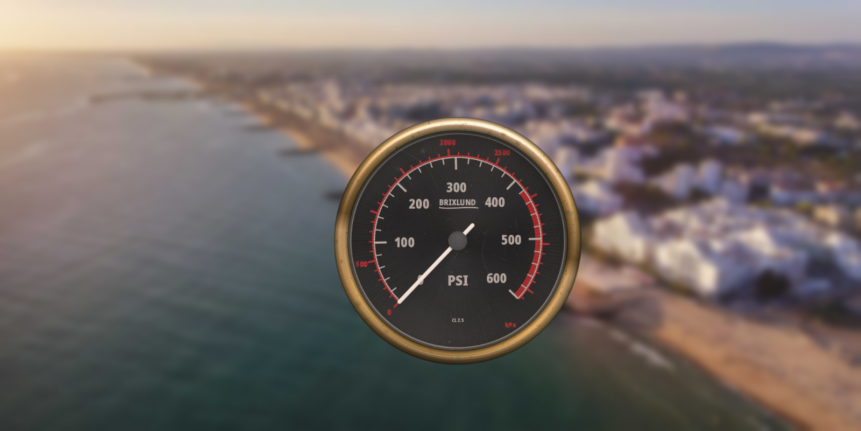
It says 0 psi
